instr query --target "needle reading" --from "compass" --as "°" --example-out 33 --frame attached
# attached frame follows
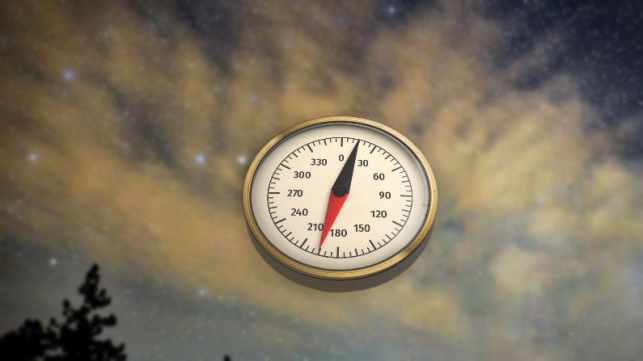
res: 195
